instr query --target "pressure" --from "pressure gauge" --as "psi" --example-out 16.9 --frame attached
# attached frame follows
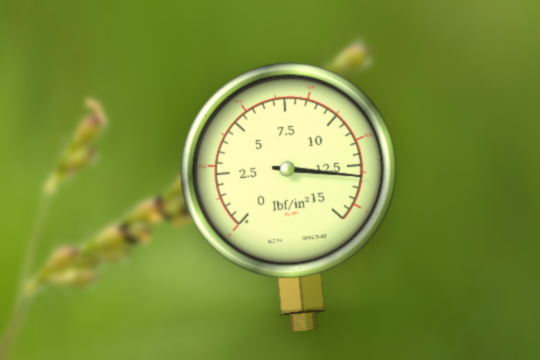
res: 13
